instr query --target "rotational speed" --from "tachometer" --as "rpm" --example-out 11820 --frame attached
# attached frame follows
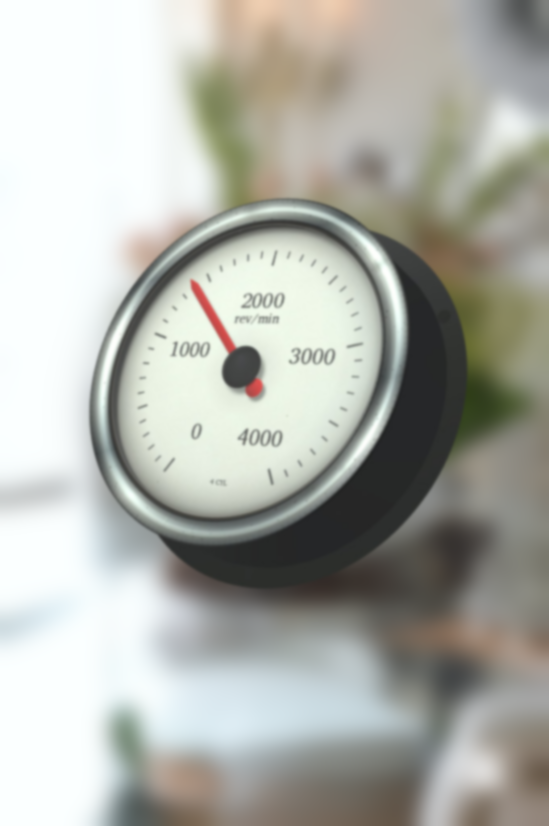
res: 1400
